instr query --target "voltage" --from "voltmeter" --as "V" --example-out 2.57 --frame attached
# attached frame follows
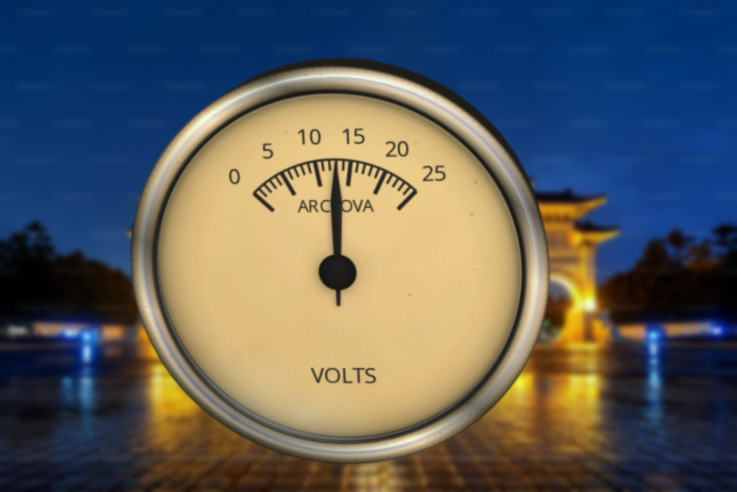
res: 13
